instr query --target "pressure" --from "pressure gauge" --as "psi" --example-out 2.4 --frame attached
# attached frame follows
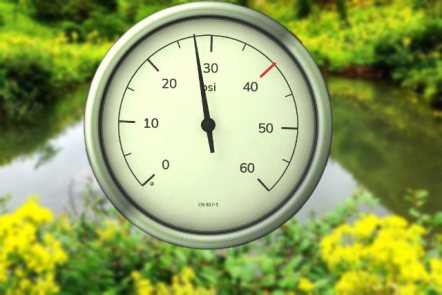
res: 27.5
